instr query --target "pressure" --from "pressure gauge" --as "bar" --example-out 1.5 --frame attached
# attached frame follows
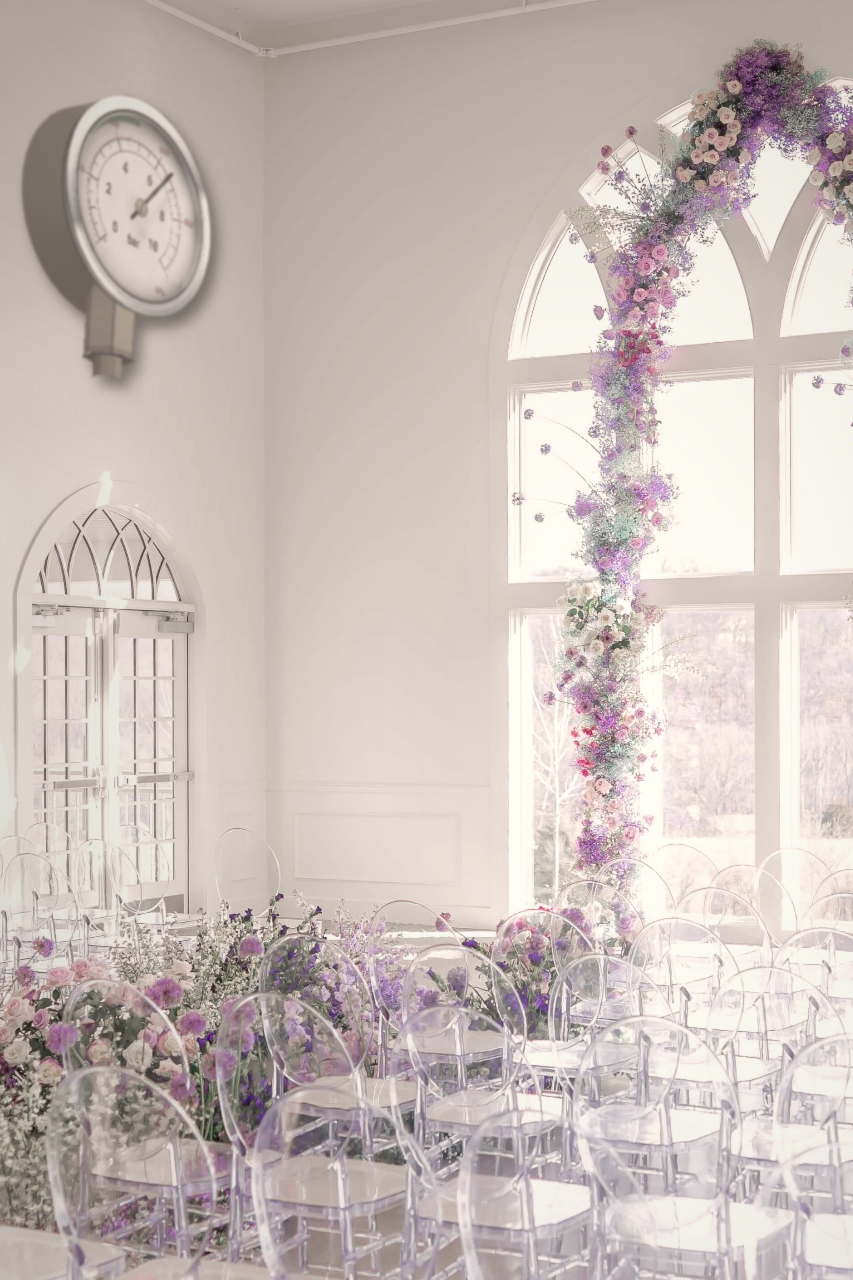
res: 6.5
